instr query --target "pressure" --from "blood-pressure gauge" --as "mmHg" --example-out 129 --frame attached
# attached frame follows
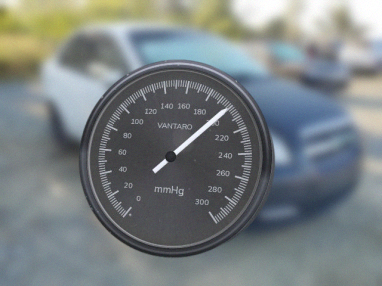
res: 200
